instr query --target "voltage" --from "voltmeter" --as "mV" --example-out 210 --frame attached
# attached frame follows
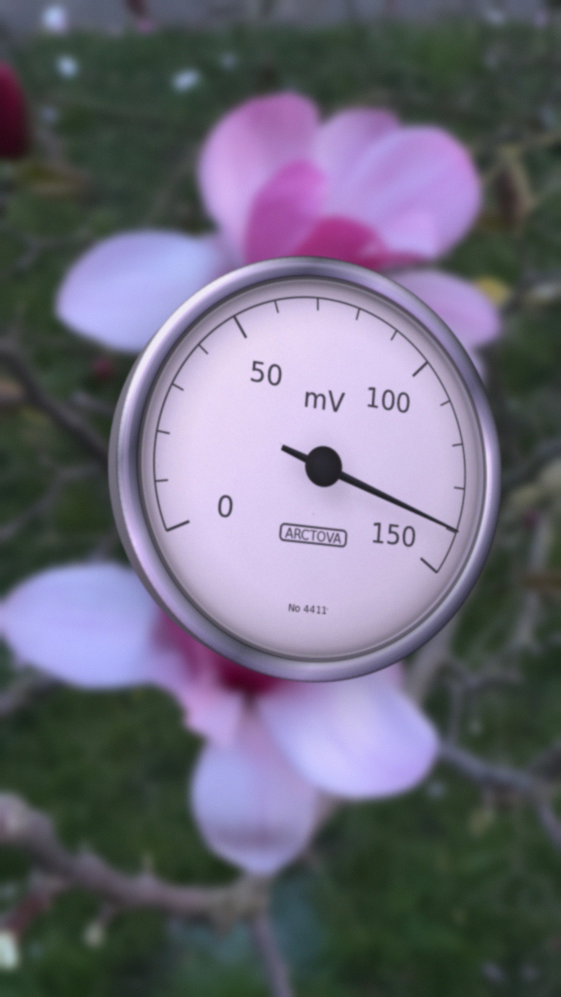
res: 140
